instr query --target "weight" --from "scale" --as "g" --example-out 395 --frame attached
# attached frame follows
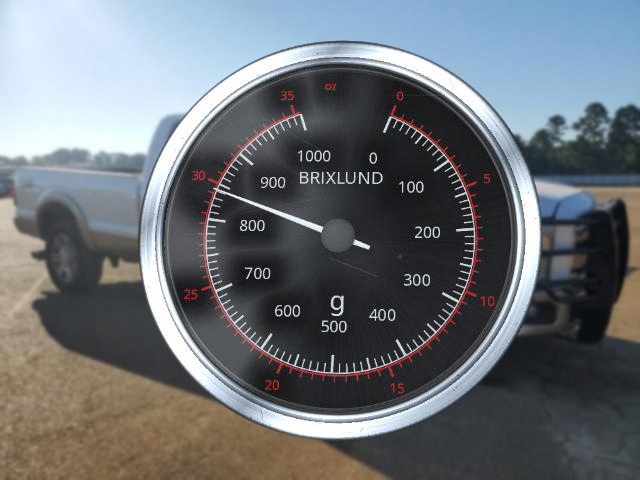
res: 840
